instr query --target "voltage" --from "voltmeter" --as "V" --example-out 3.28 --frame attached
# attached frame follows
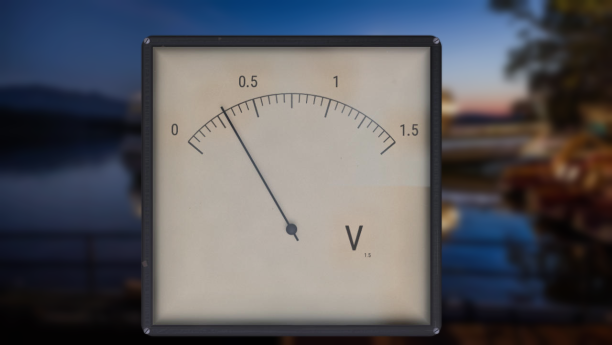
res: 0.3
